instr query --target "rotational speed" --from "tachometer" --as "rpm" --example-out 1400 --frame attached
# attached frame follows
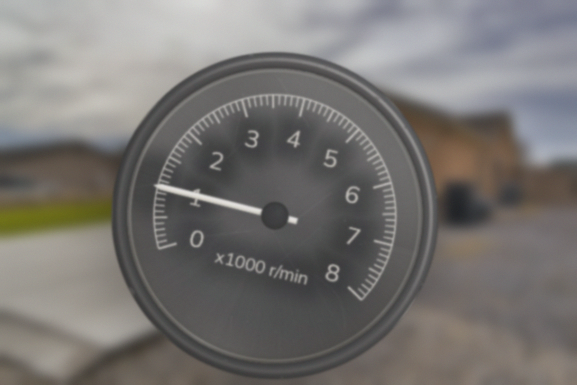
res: 1000
